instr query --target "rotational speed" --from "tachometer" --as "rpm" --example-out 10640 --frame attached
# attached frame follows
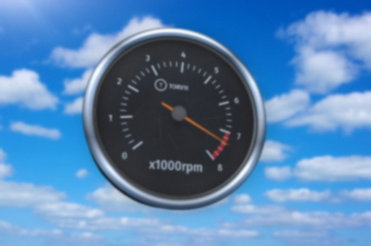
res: 7400
